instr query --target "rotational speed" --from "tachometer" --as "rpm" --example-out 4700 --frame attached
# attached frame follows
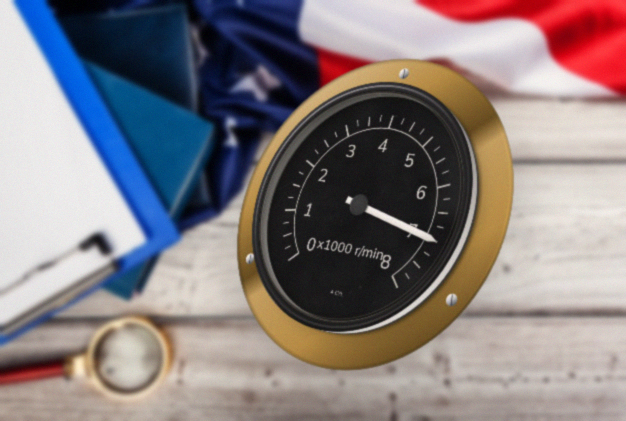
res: 7000
